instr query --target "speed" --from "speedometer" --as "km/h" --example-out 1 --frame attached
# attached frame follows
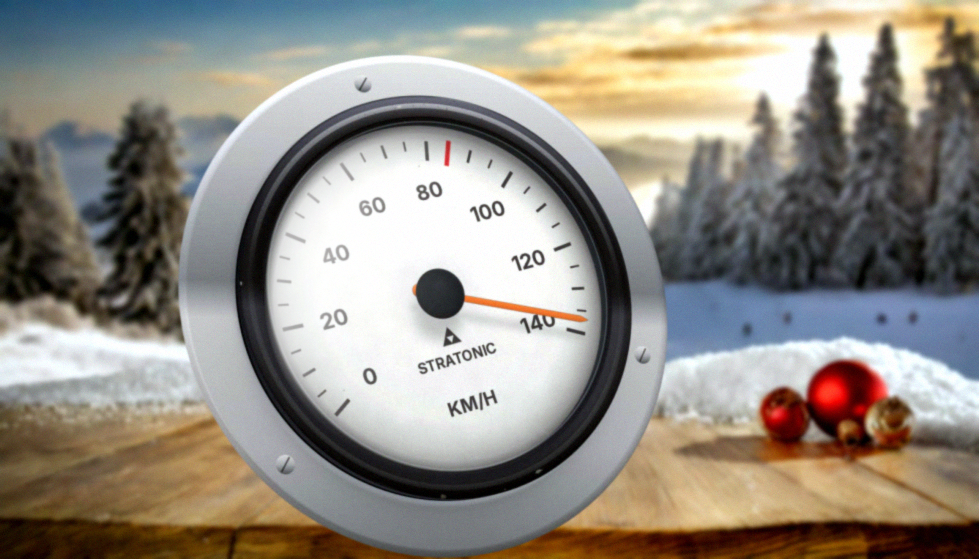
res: 137.5
